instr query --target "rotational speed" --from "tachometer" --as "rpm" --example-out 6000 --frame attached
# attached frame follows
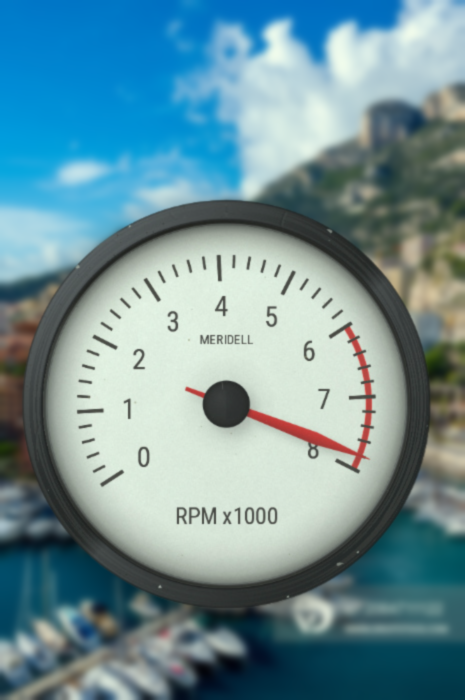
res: 7800
